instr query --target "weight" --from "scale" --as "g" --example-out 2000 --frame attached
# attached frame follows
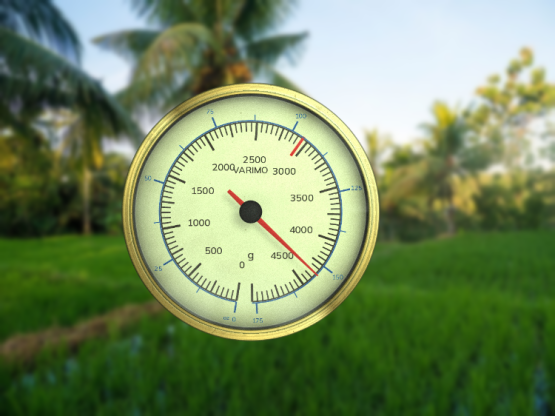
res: 4350
